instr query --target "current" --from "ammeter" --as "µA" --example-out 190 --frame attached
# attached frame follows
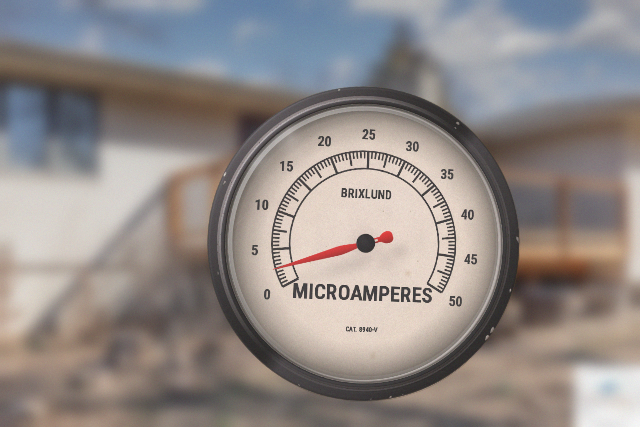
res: 2.5
